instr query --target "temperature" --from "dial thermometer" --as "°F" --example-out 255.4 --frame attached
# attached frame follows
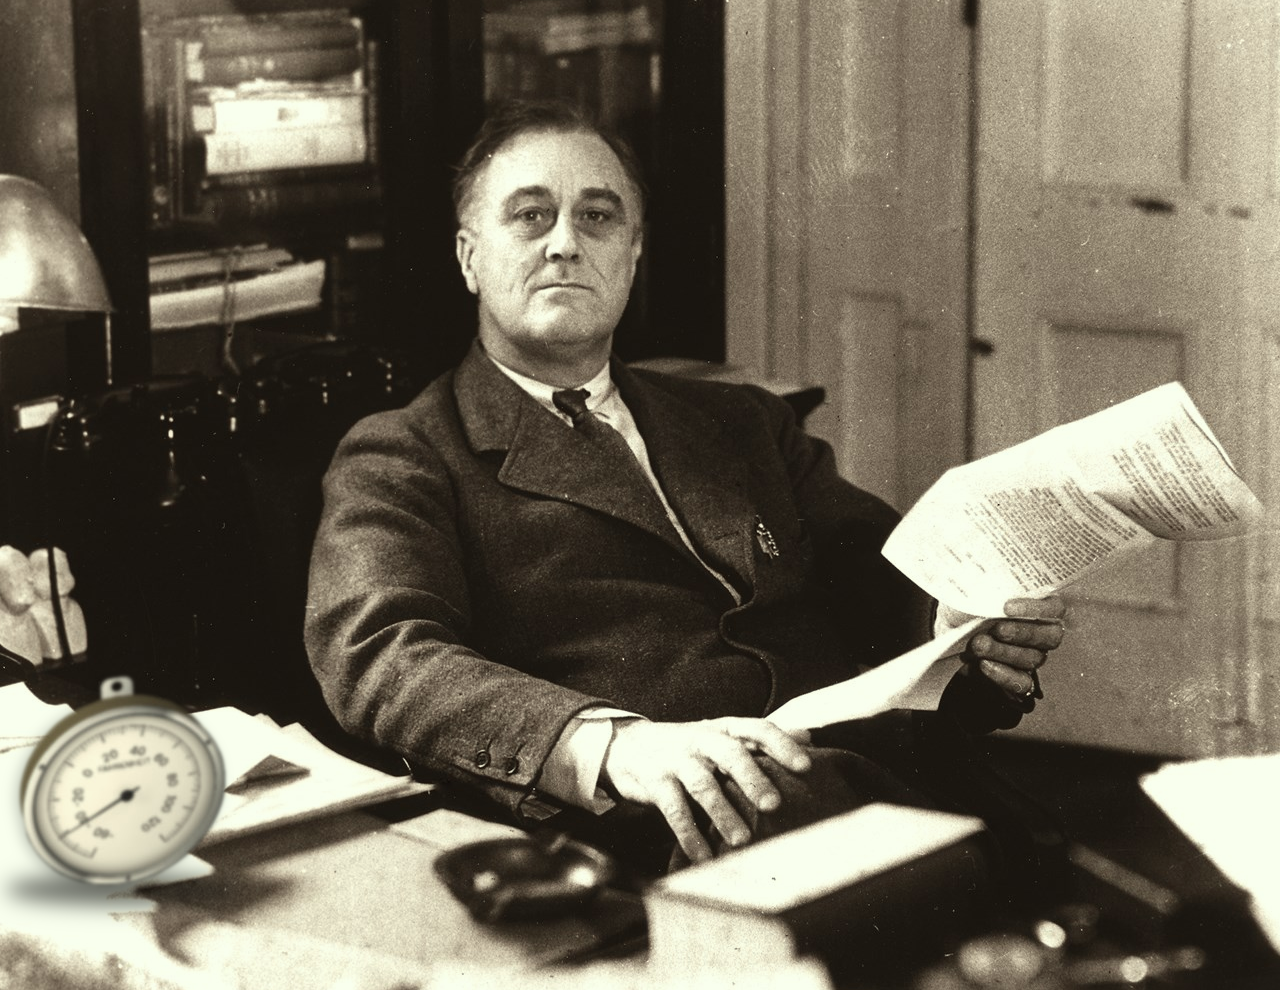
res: -40
